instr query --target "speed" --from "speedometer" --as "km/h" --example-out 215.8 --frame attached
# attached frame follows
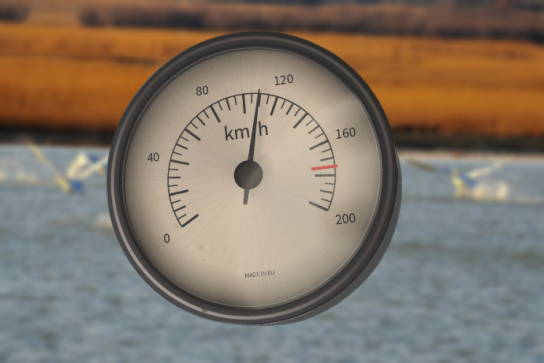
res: 110
